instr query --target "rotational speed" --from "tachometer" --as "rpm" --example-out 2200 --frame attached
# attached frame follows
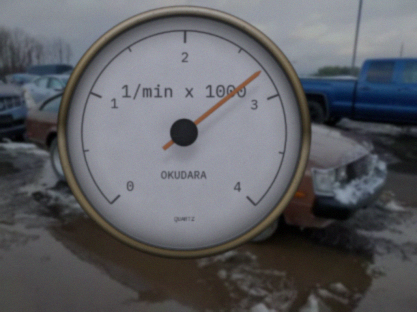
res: 2750
